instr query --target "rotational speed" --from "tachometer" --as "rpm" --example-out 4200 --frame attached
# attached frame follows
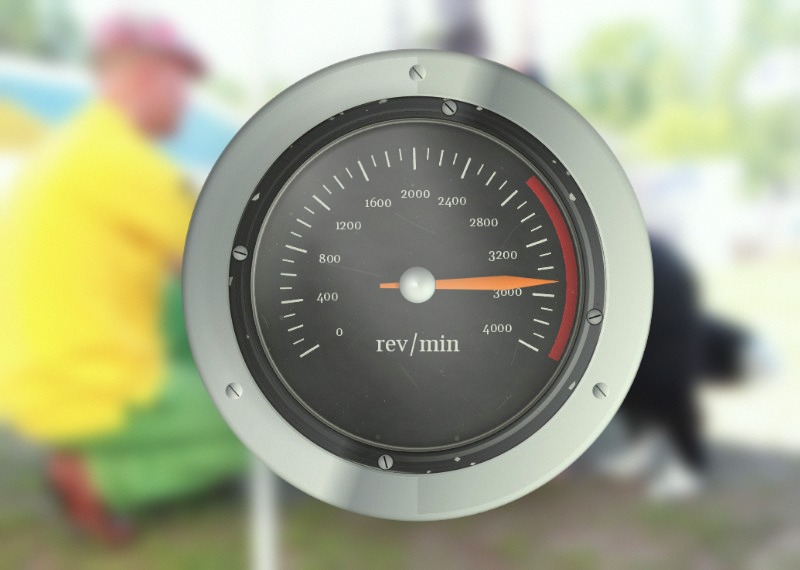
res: 3500
